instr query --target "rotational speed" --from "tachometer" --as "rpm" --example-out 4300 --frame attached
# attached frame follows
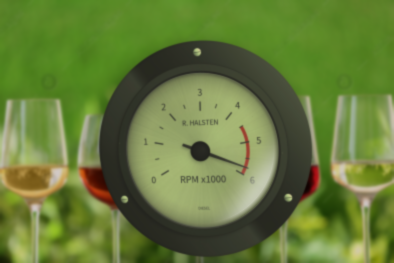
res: 5750
